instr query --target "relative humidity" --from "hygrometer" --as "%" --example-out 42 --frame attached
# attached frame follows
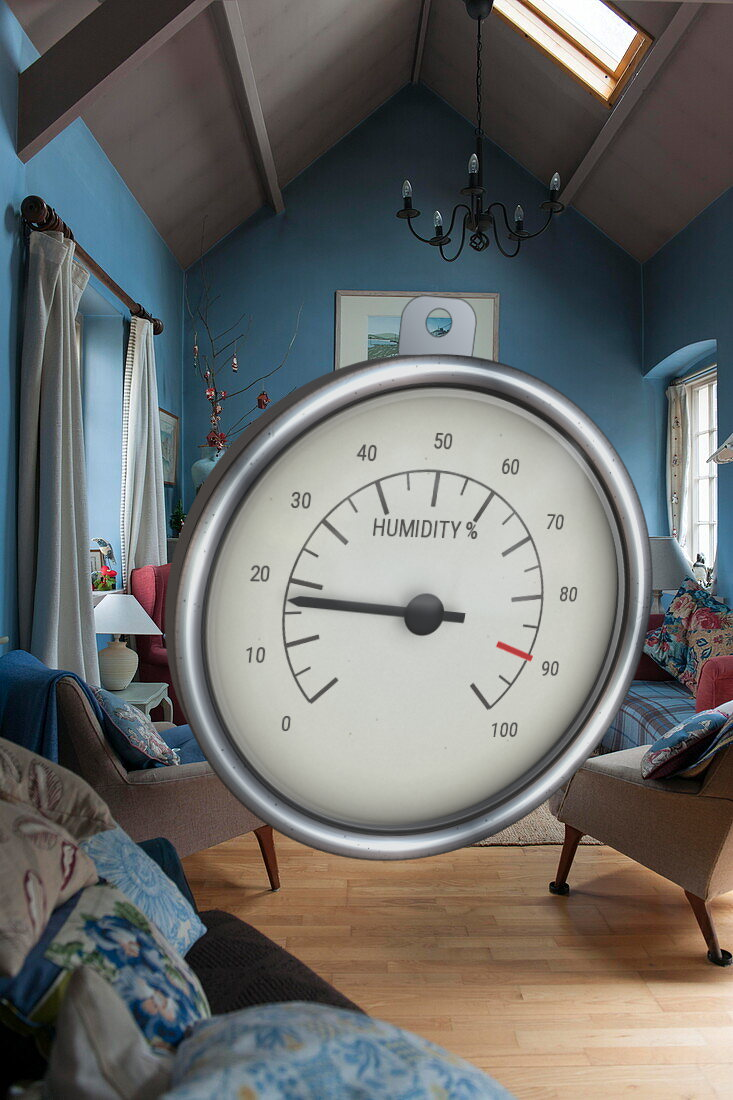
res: 17.5
